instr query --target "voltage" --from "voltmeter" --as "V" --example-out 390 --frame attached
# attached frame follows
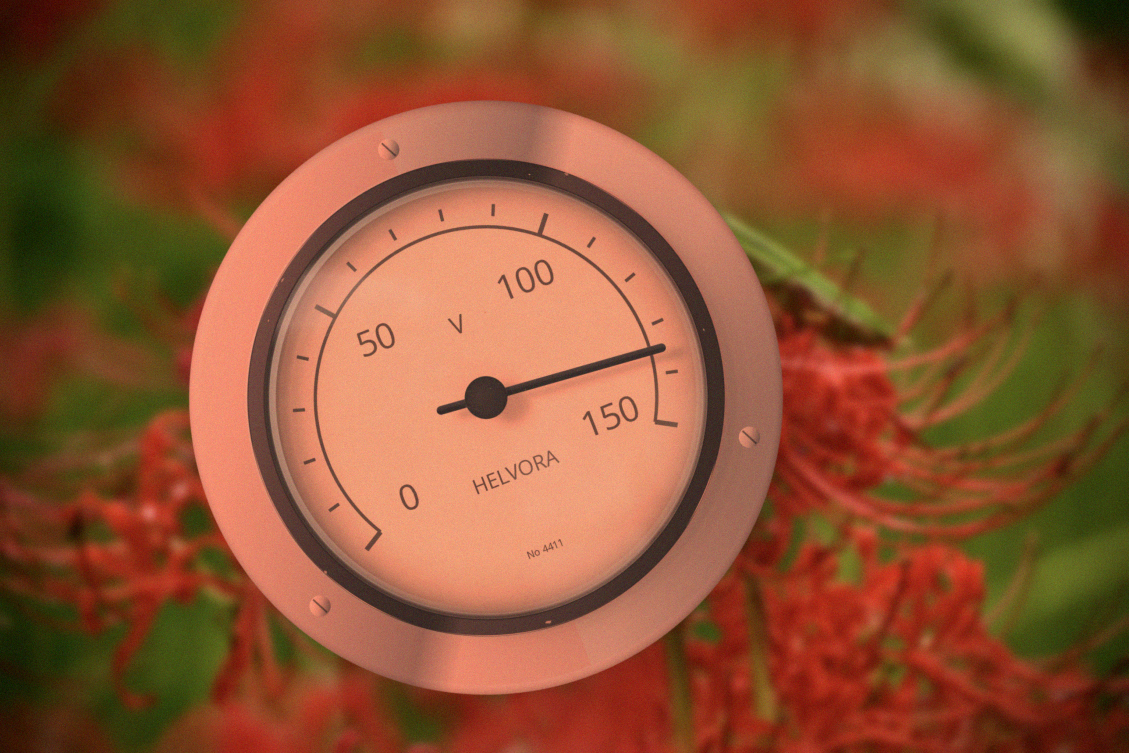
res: 135
